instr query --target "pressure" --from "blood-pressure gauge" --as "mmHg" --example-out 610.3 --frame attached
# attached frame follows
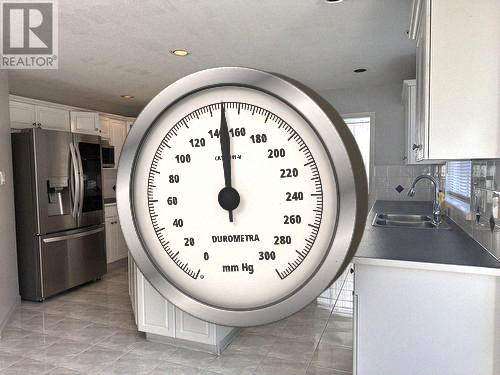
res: 150
